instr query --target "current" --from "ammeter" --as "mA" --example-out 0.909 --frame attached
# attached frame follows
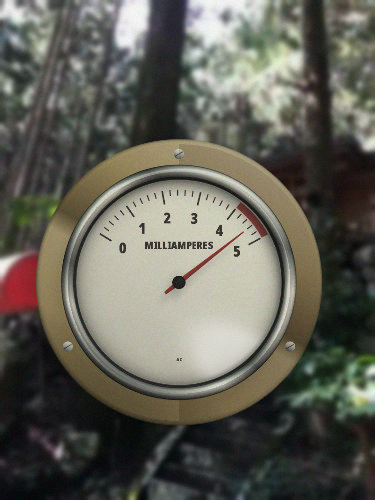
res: 4.6
